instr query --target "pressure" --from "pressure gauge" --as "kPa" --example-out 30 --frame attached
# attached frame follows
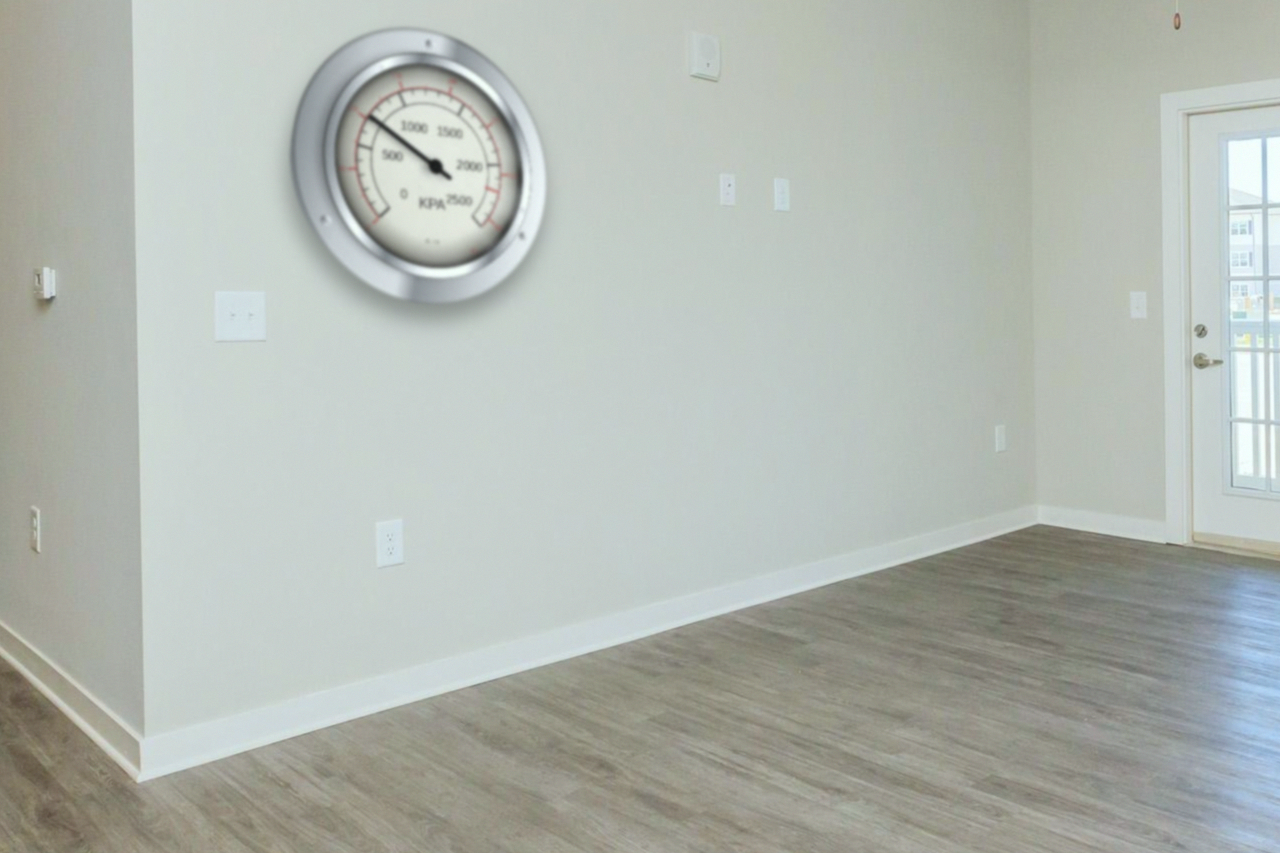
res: 700
